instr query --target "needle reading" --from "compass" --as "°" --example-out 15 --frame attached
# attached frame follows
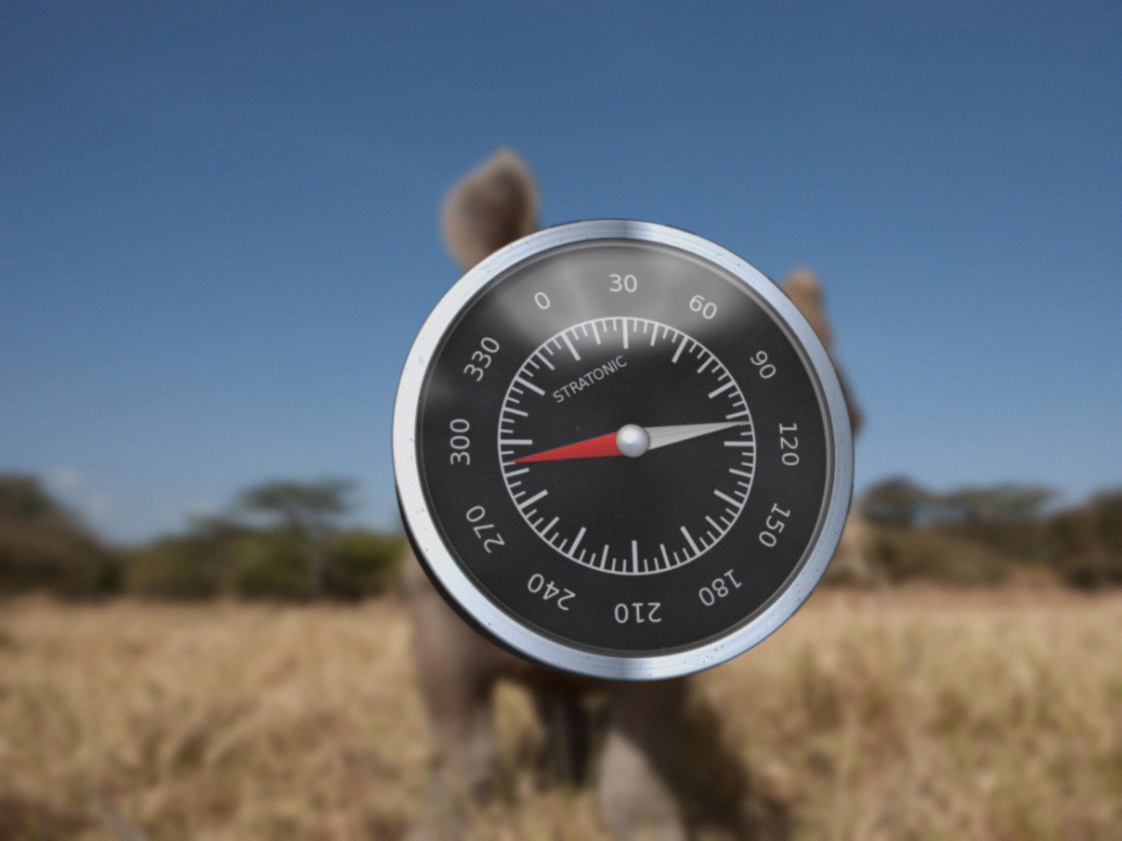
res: 290
